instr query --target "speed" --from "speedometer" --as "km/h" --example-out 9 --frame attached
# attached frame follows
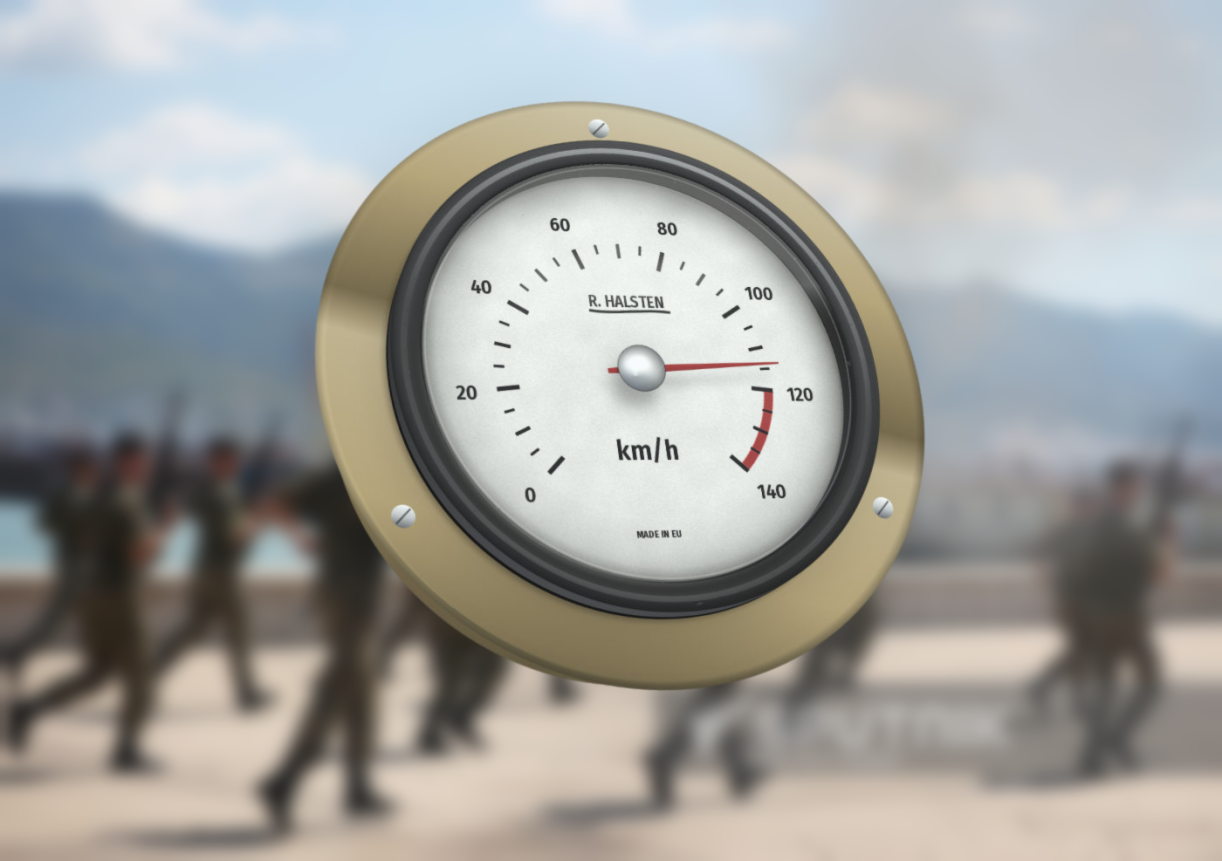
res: 115
